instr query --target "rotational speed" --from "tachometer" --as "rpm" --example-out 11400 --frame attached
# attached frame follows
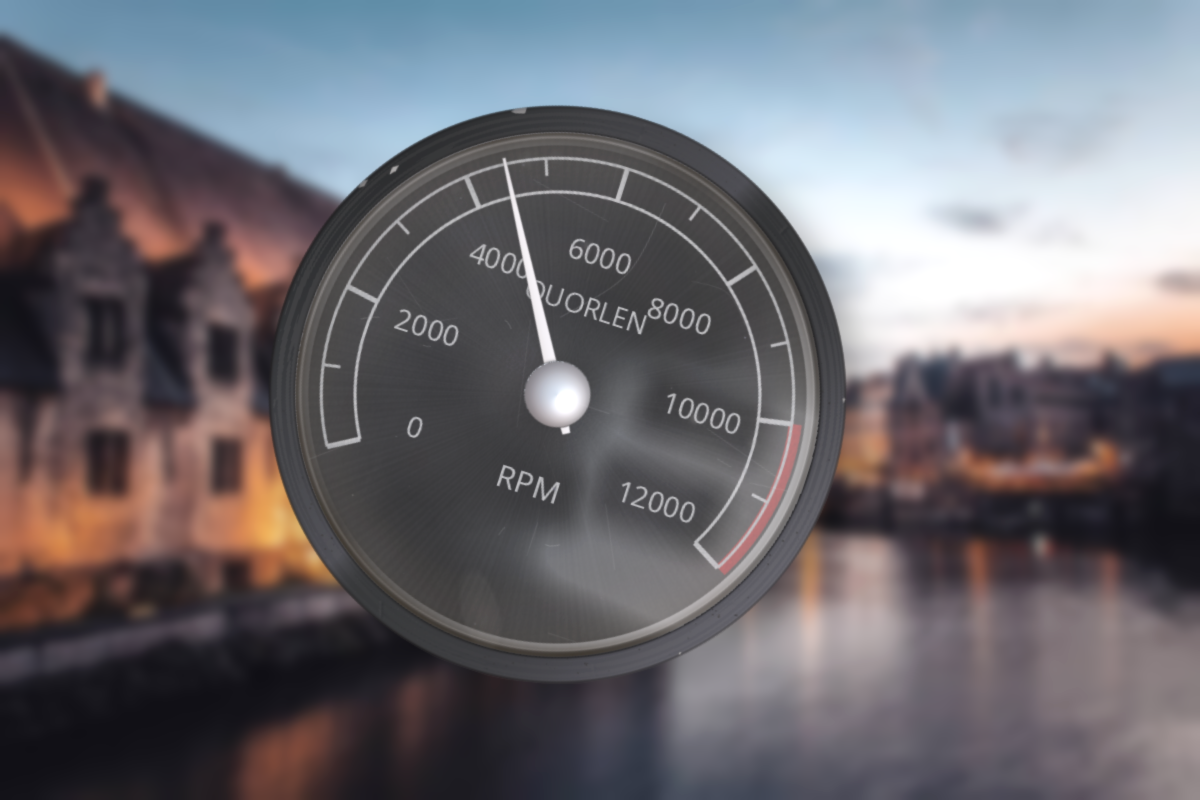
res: 4500
